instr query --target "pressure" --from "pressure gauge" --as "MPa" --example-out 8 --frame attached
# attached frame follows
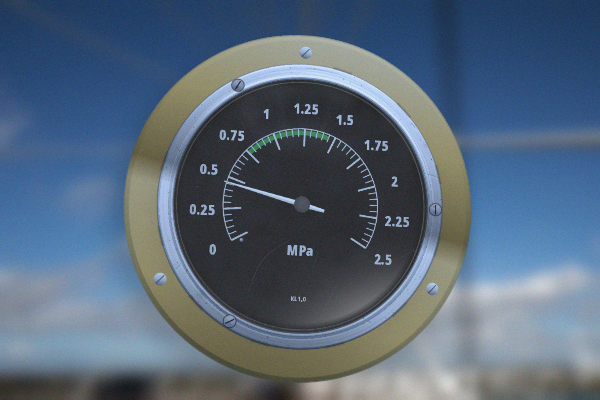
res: 0.45
